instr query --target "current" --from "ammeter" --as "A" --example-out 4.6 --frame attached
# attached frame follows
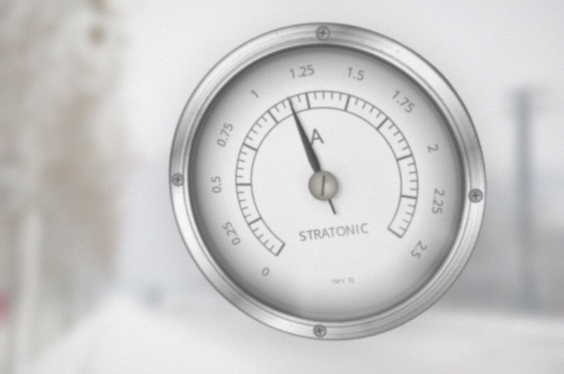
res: 1.15
